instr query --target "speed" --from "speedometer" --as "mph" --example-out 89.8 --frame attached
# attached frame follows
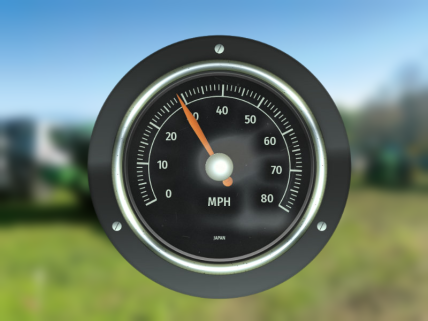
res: 29
